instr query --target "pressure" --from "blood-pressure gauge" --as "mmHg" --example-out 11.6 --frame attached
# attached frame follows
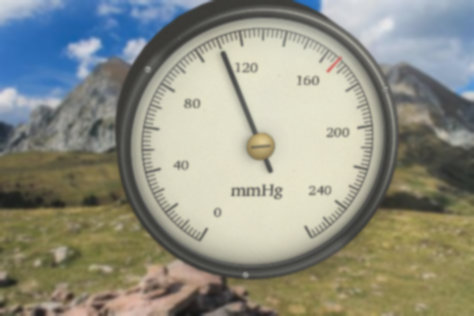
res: 110
